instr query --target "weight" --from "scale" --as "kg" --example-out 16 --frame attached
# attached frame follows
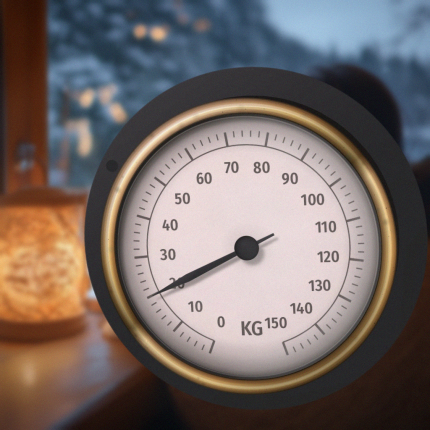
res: 20
